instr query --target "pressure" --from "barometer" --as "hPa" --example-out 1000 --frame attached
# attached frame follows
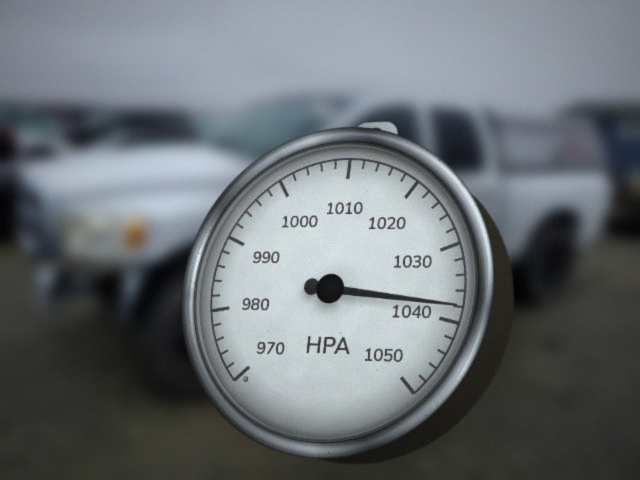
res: 1038
